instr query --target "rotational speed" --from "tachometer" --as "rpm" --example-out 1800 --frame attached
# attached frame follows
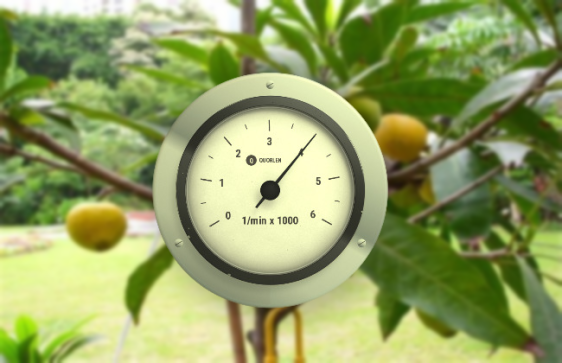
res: 4000
